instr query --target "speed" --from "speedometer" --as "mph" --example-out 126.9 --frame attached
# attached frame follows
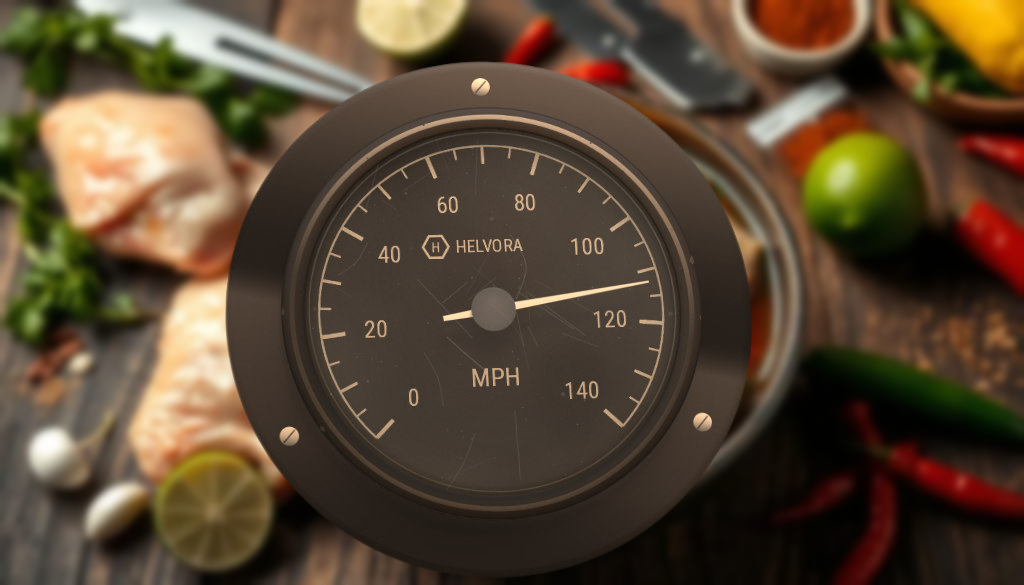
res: 112.5
